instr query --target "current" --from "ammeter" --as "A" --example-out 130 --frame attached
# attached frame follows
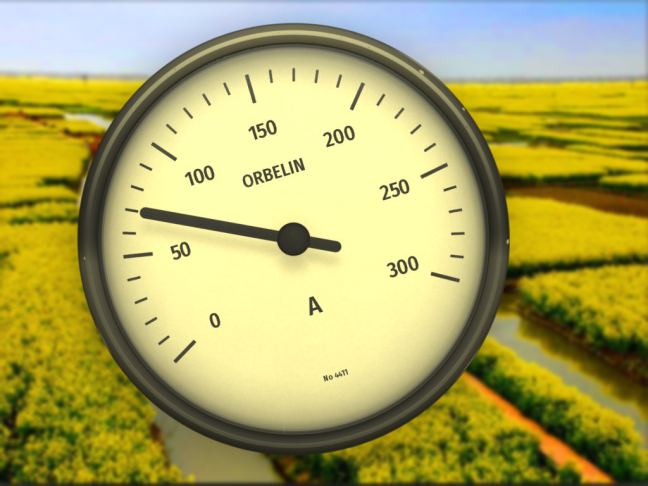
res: 70
